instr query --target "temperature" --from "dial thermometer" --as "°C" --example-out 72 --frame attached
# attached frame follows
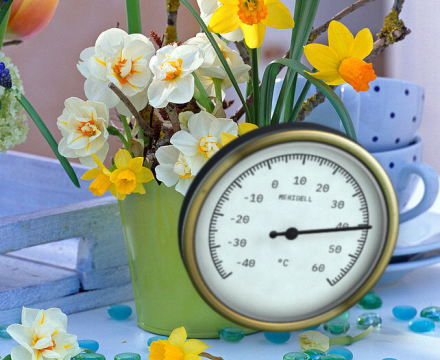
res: 40
